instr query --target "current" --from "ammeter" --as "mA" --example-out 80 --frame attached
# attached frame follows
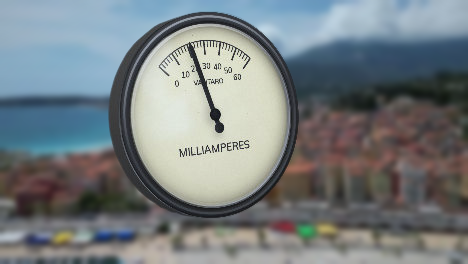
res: 20
